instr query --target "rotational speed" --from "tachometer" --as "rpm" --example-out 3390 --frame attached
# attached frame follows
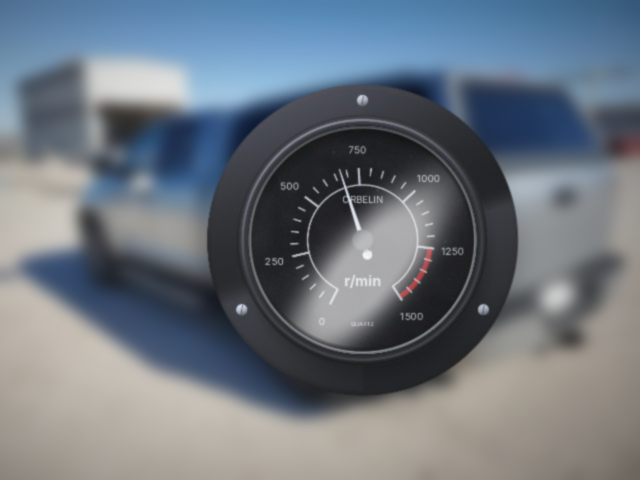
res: 675
